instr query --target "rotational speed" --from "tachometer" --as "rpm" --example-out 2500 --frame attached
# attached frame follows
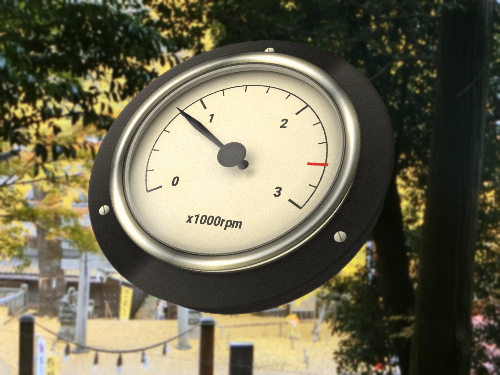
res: 800
